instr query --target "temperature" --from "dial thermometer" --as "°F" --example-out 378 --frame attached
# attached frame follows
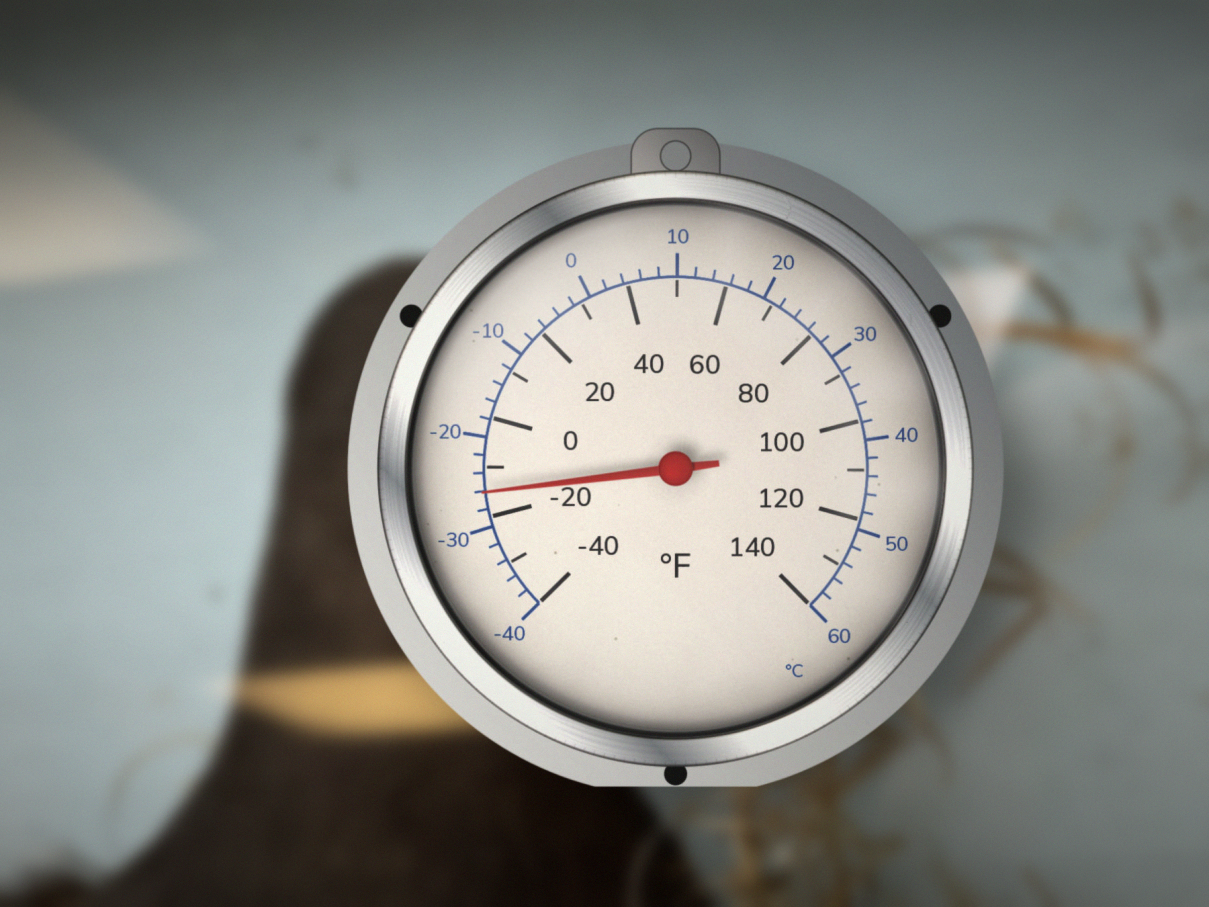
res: -15
